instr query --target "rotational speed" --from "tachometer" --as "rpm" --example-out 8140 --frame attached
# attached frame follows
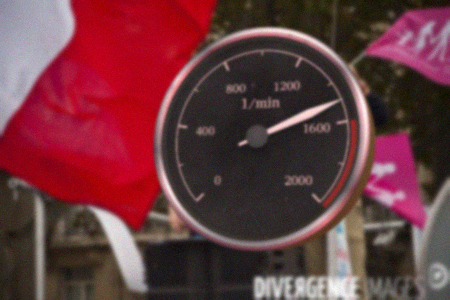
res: 1500
